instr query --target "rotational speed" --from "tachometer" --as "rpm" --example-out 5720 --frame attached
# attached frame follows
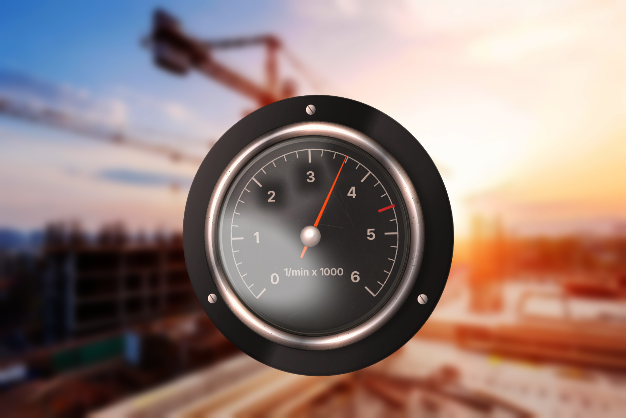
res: 3600
